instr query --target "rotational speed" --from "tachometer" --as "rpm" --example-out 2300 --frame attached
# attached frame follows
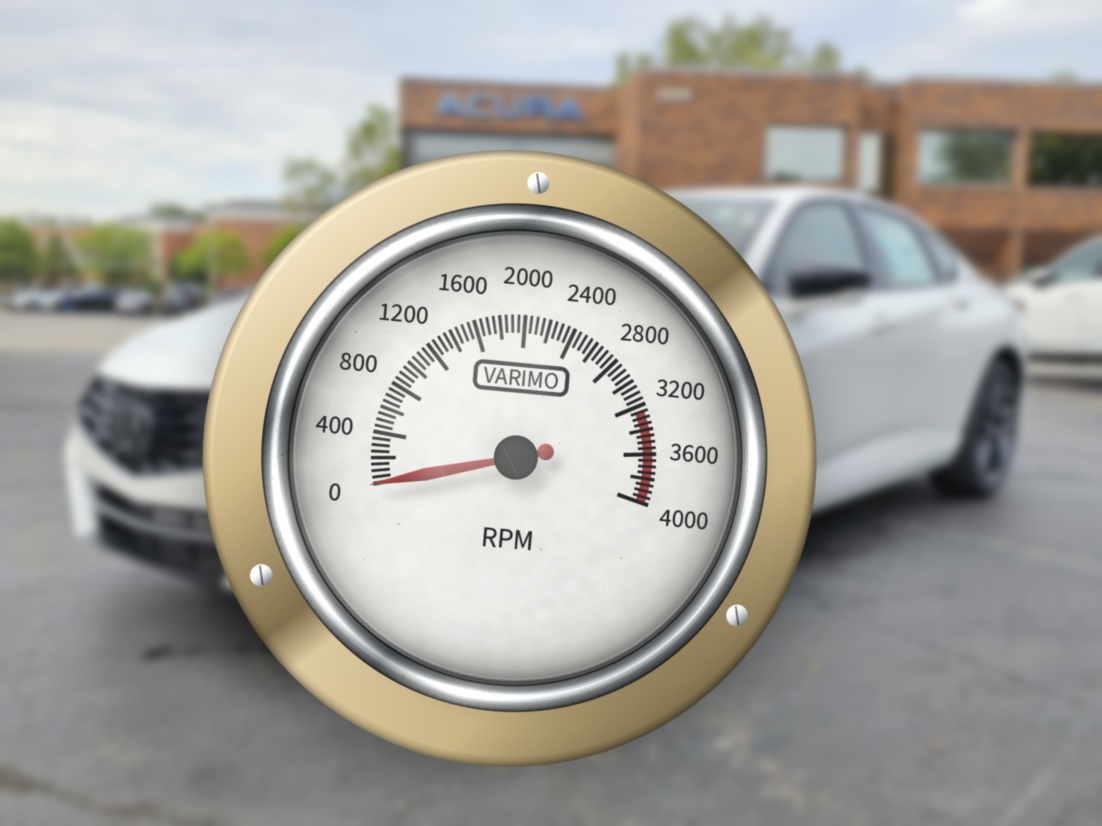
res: 0
